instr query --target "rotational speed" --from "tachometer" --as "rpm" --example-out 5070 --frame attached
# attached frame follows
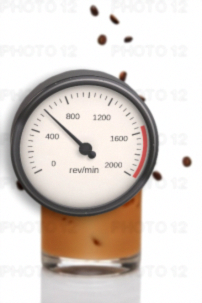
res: 600
